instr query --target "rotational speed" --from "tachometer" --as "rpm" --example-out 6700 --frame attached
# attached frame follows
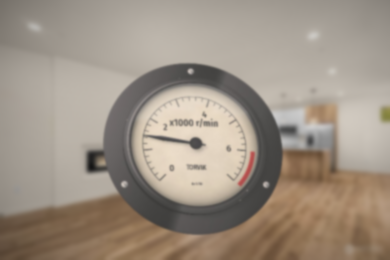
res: 1400
